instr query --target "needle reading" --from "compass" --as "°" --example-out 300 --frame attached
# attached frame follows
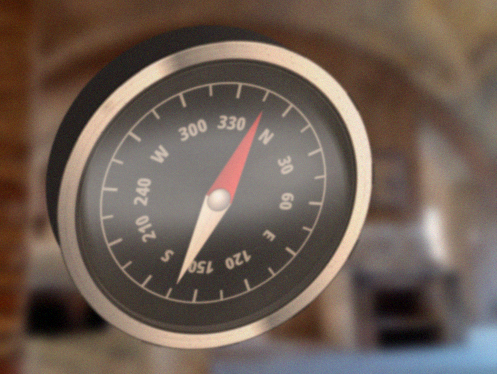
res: 345
